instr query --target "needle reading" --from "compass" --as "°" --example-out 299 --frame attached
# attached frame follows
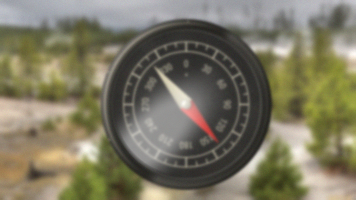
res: 140
